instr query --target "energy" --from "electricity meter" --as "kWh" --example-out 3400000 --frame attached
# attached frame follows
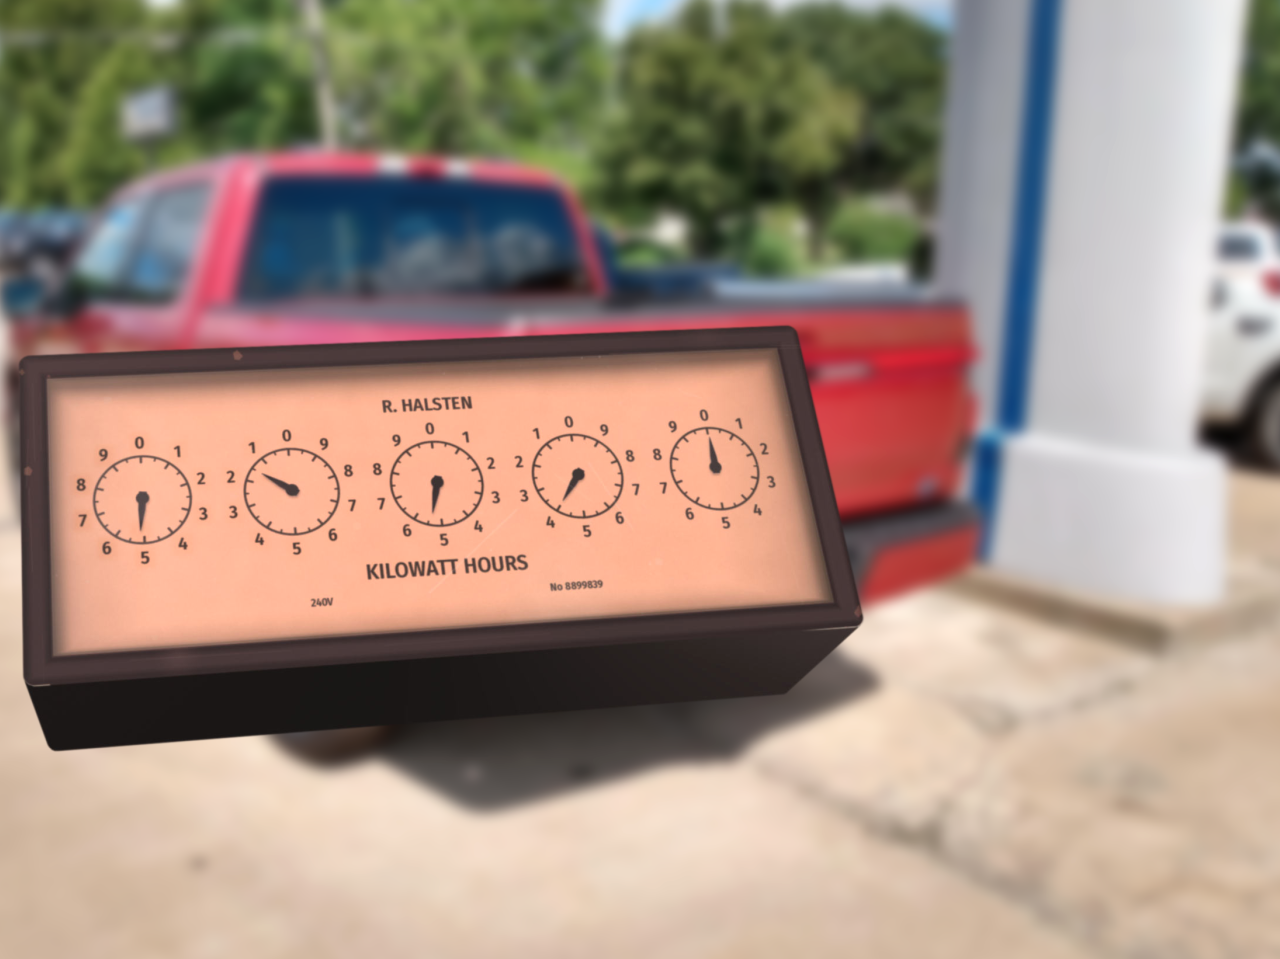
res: 51540
